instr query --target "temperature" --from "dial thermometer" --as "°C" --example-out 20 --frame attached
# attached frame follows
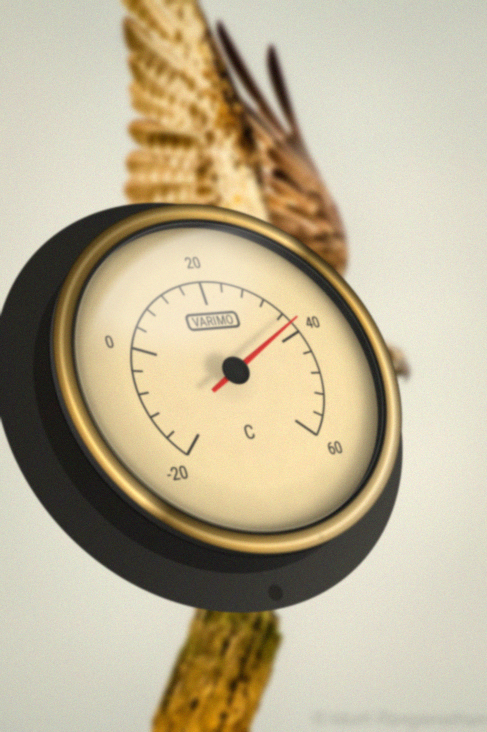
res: 38
